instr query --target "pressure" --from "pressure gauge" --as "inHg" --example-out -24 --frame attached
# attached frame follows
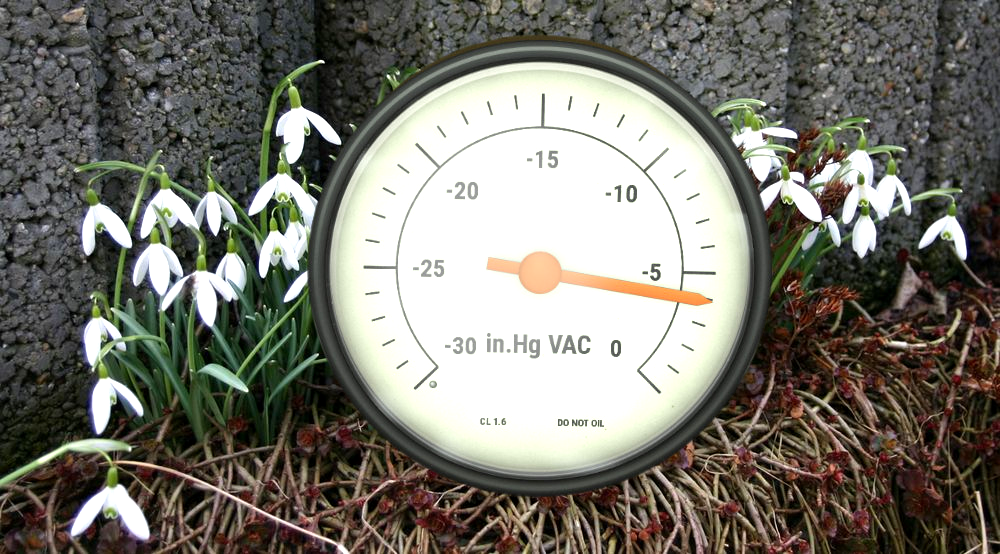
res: -4
